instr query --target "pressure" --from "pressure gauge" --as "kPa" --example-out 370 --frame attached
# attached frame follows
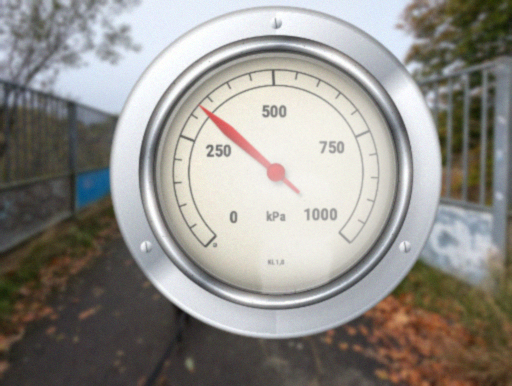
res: 325
